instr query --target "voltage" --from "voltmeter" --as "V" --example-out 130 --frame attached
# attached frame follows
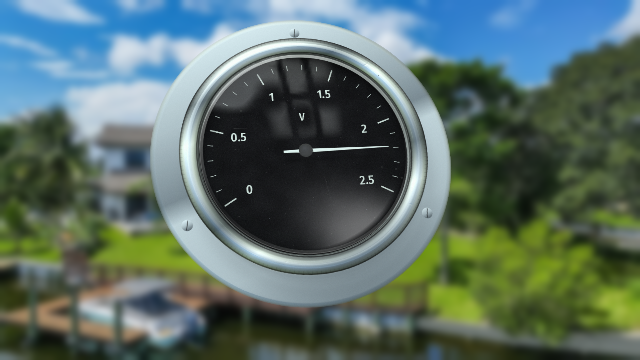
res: 2.2
